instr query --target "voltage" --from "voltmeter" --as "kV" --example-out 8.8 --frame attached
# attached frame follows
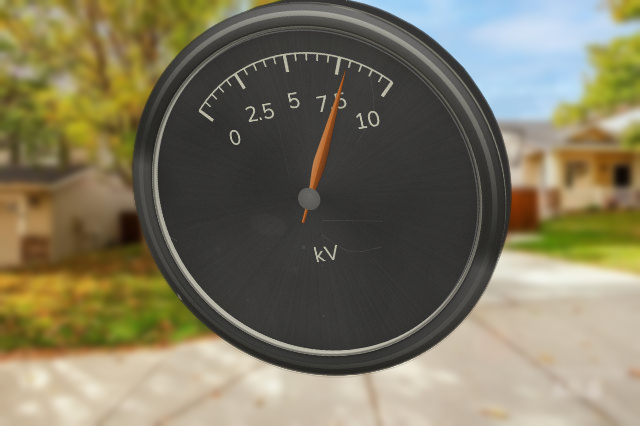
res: 8
